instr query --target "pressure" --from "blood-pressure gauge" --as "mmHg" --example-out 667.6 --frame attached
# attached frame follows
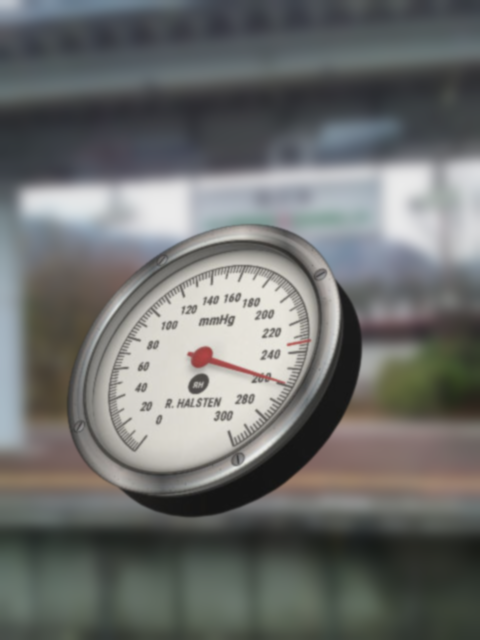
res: 260
